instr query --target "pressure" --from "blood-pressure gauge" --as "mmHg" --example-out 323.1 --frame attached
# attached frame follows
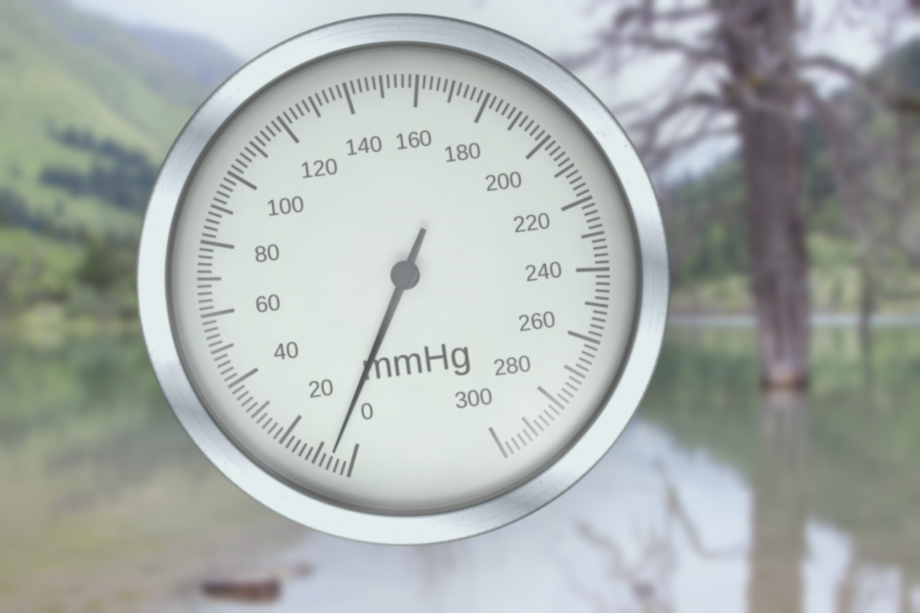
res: 6
